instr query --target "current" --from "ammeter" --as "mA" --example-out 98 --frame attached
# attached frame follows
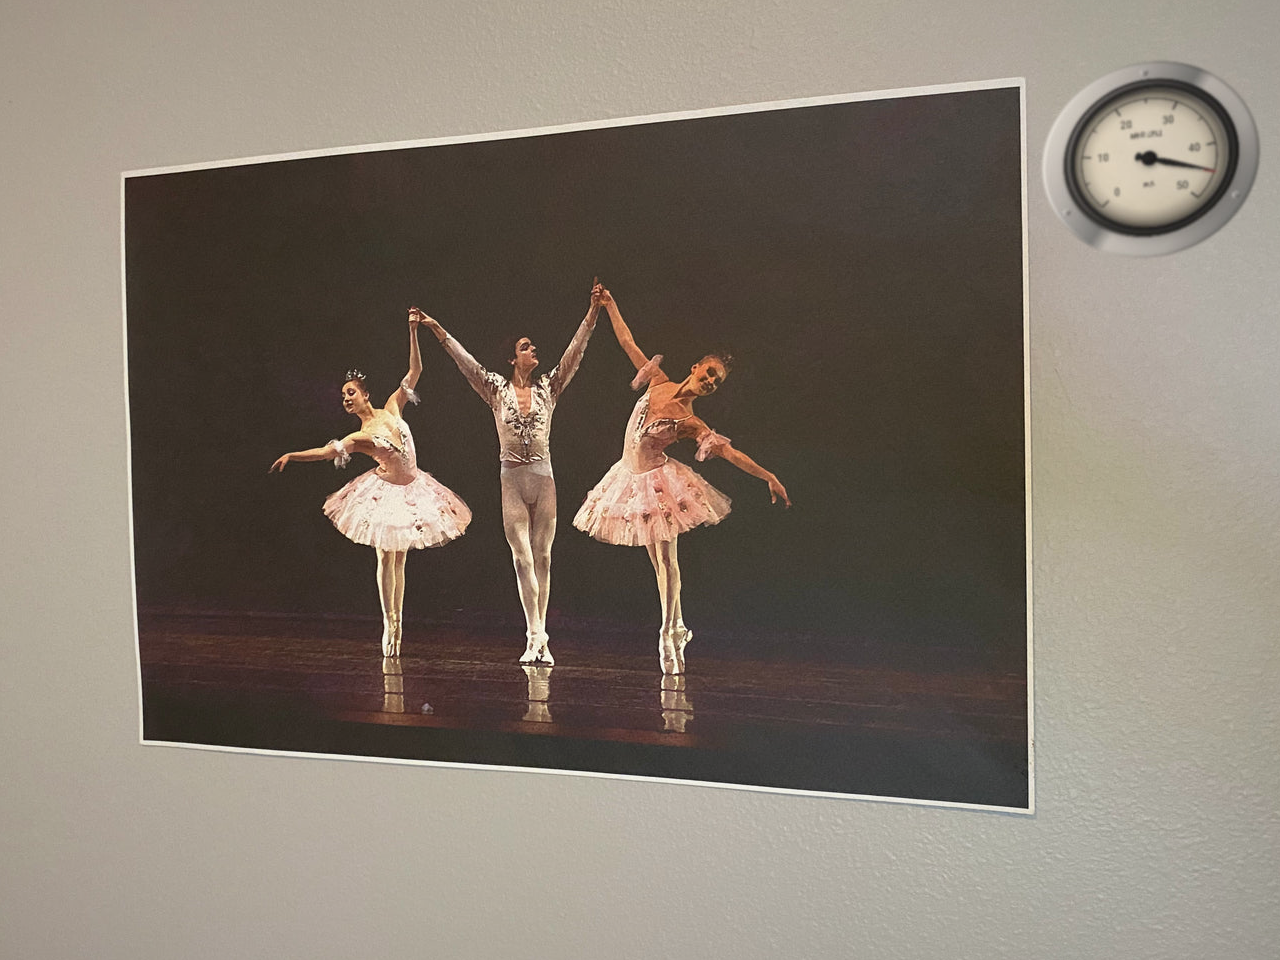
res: 45
